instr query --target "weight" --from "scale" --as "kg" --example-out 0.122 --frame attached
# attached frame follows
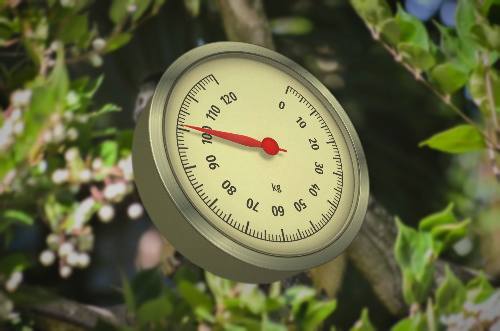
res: 100
